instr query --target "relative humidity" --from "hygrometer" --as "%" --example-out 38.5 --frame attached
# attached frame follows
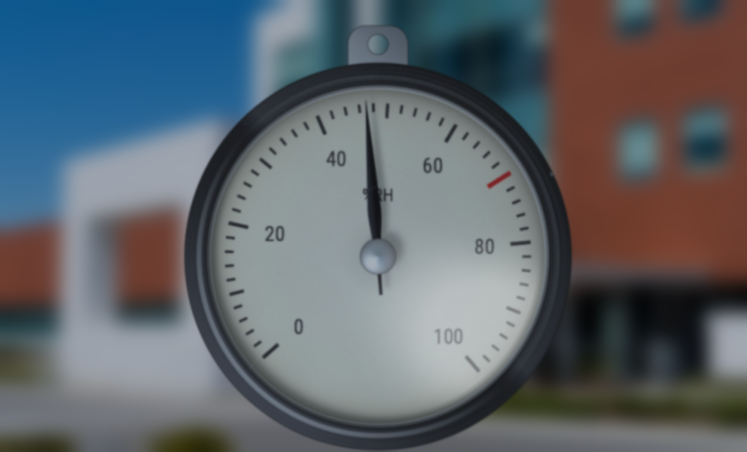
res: 47
